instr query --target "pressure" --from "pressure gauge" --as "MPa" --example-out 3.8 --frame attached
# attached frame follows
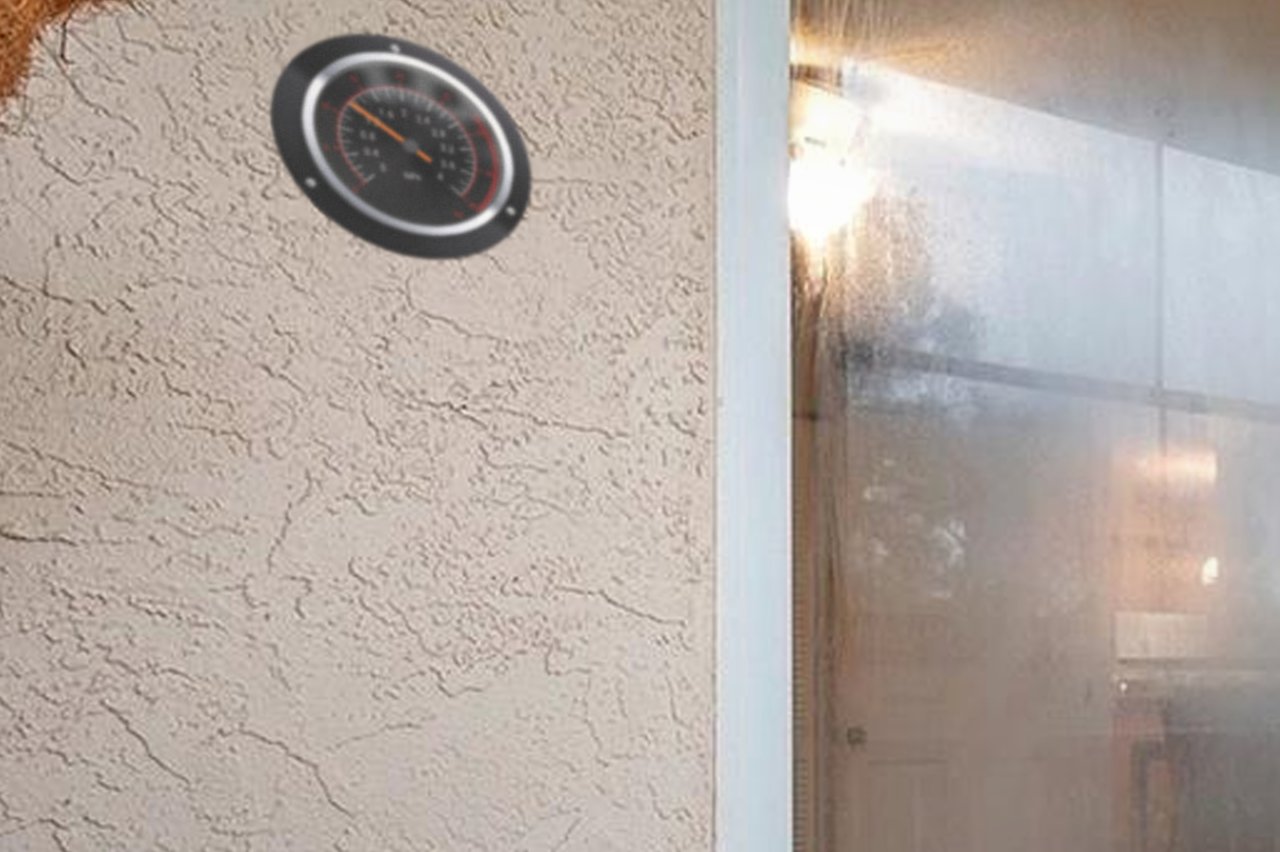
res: 1.2
